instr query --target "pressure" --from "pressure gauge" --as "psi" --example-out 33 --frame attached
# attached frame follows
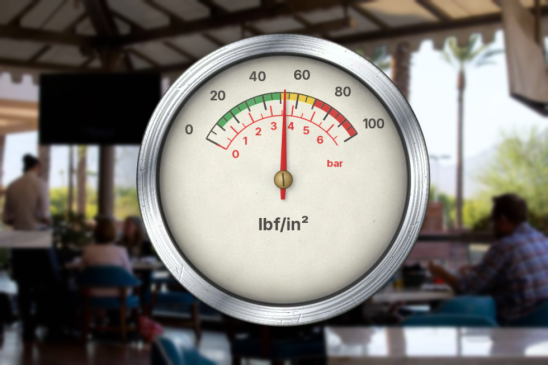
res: 52.5
